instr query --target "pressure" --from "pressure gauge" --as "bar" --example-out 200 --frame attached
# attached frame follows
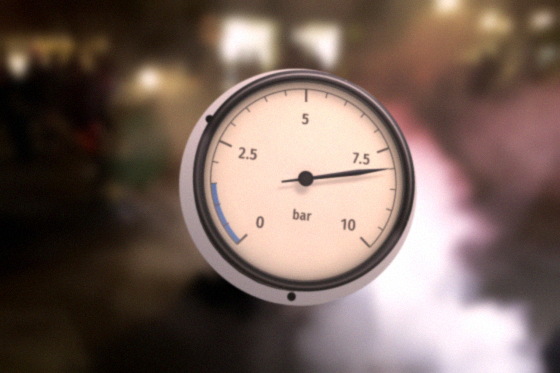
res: 8
